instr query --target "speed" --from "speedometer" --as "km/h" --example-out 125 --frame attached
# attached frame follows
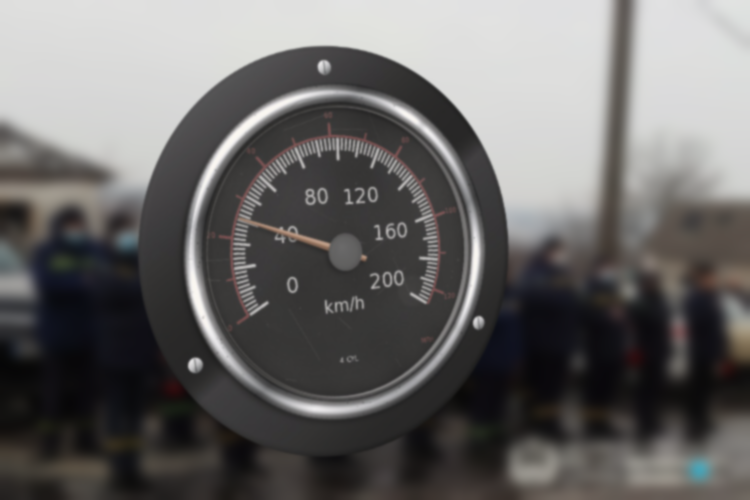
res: 40
